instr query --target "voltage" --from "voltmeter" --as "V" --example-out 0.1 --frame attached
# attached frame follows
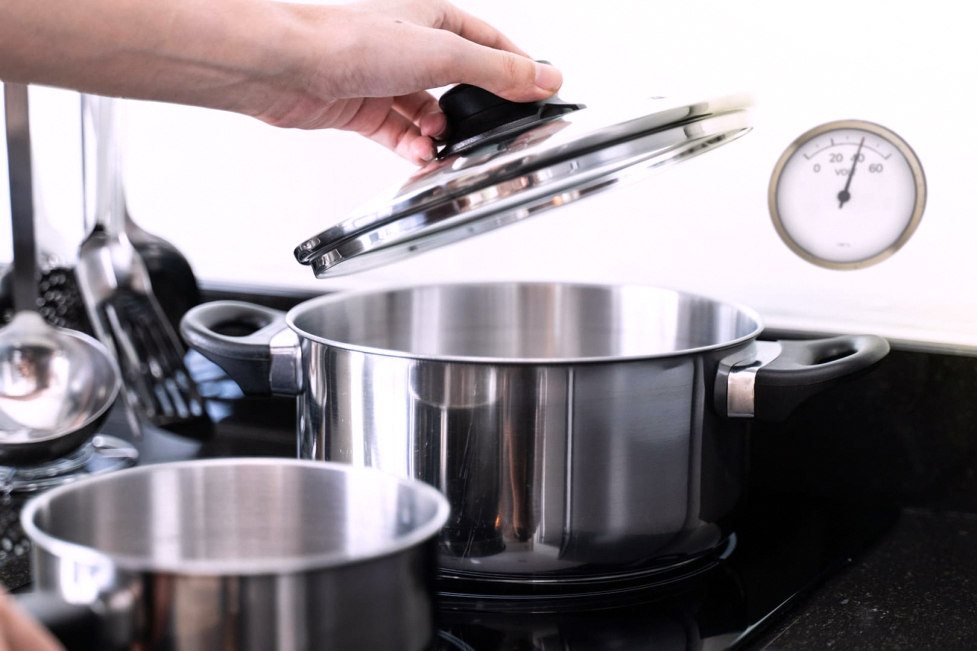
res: 40
